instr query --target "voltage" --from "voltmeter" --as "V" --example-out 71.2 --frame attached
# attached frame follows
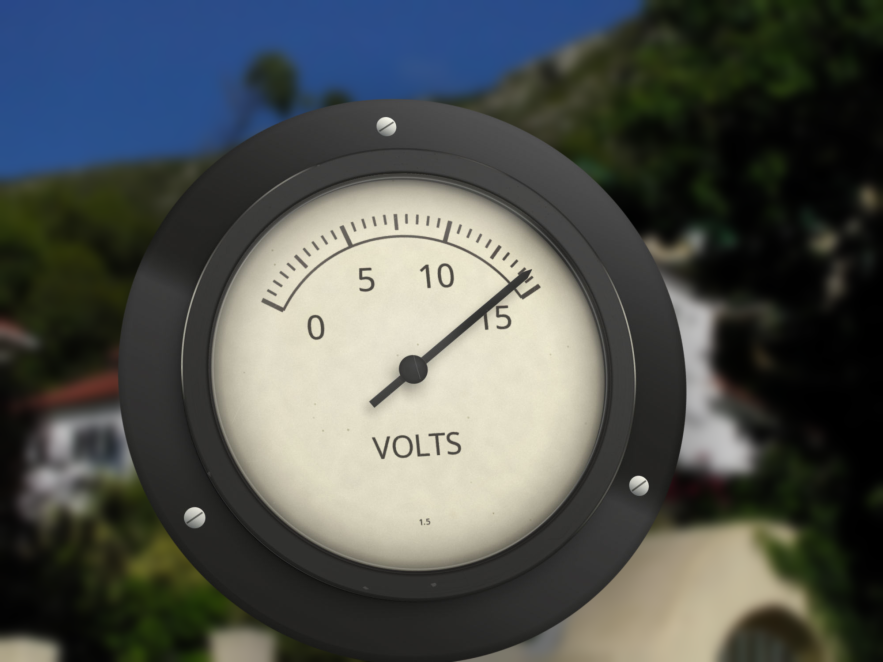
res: 14.25
